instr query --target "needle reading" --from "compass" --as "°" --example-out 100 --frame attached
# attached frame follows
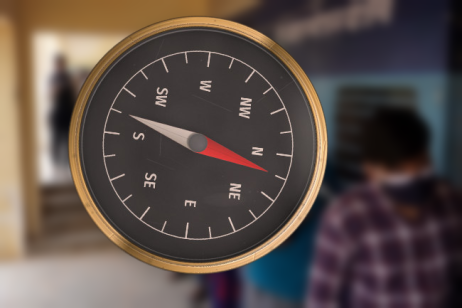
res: 15
